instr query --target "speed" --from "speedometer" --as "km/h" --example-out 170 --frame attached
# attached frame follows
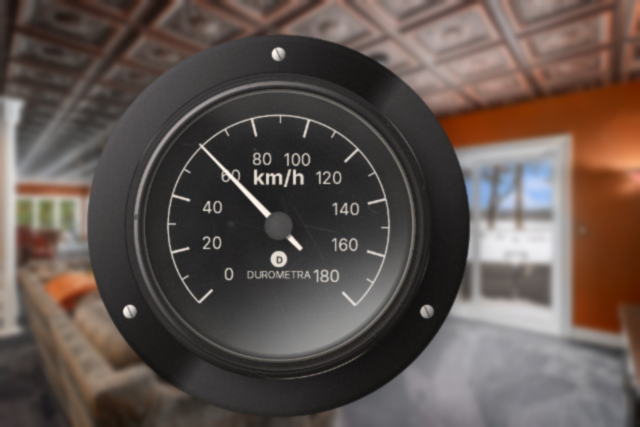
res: 60
